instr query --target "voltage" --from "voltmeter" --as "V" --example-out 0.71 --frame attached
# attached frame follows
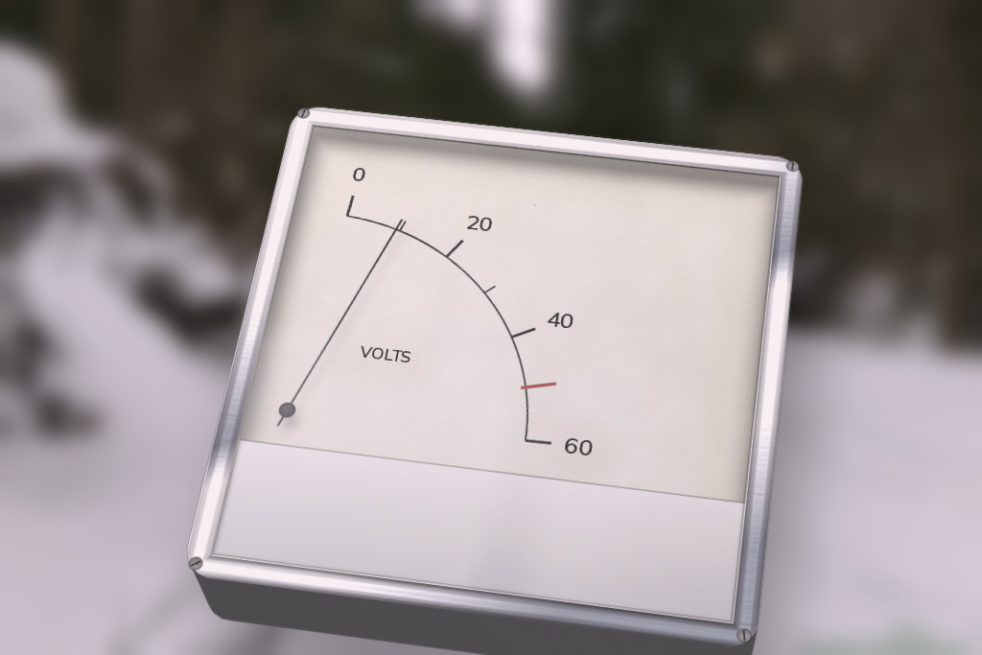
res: 10
